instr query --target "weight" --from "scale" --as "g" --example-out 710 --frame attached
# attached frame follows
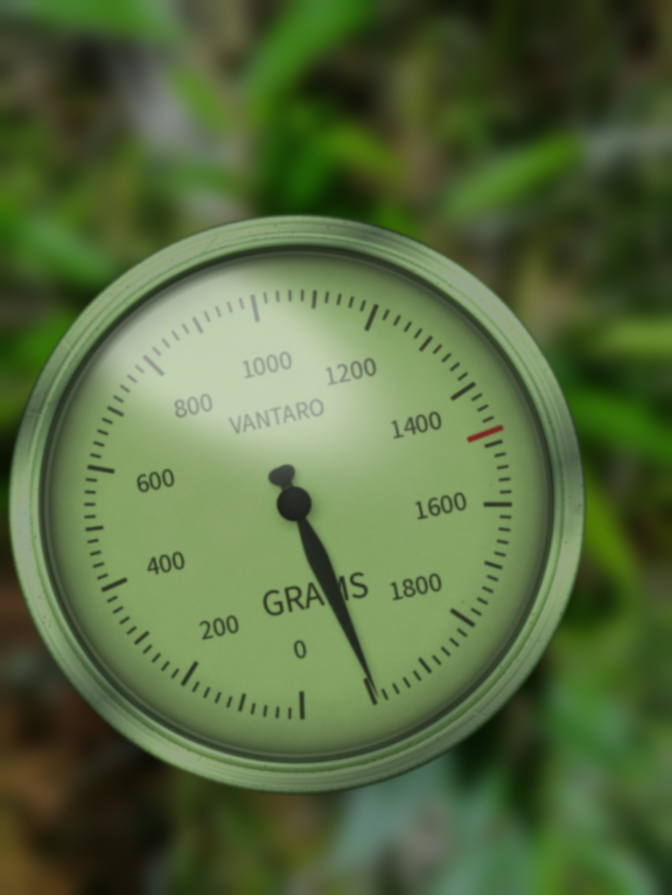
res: 1990
